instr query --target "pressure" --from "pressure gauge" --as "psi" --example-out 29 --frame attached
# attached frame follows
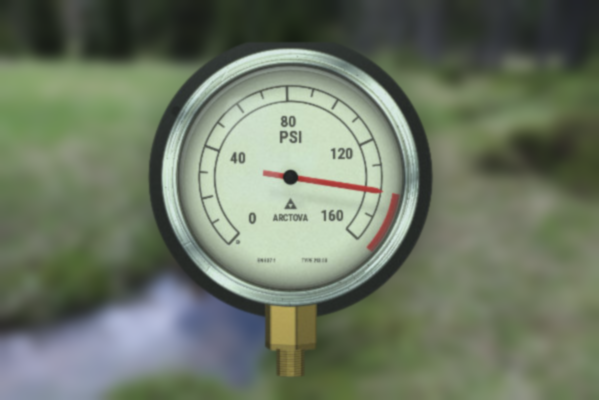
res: 140
